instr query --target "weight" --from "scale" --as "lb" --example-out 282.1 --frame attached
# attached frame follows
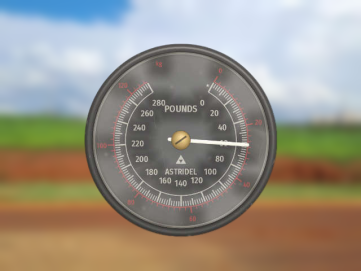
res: 60
